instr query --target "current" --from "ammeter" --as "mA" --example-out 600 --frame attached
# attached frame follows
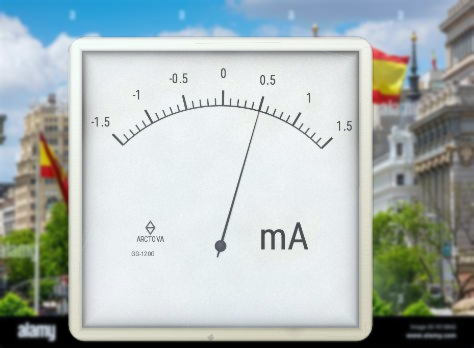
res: 0.5
